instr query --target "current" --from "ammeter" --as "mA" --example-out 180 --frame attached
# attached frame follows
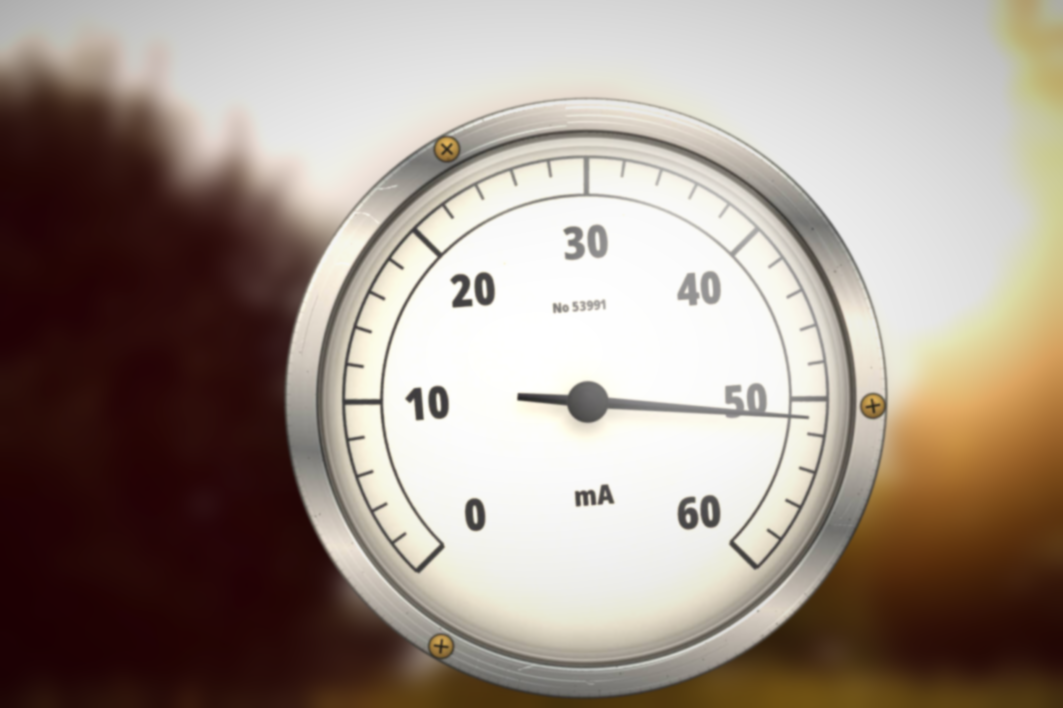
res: 51
